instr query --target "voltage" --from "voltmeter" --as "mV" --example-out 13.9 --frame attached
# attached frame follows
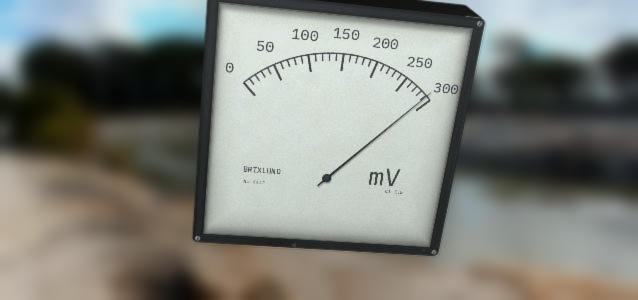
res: 290
